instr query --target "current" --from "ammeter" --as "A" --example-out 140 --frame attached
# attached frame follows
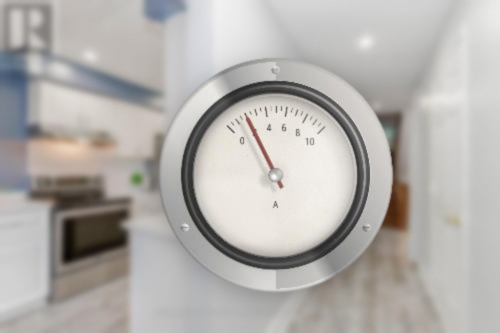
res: 2
